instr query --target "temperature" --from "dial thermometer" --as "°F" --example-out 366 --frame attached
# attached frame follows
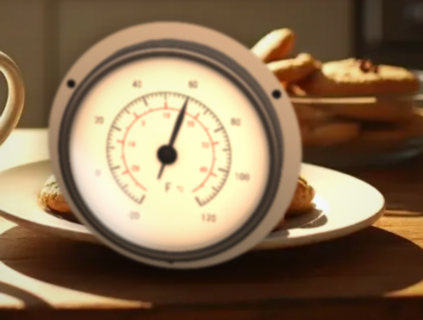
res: 60
